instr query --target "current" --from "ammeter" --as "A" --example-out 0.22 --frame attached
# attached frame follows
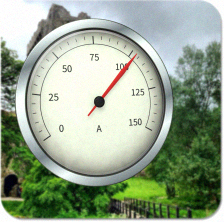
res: 102.5
